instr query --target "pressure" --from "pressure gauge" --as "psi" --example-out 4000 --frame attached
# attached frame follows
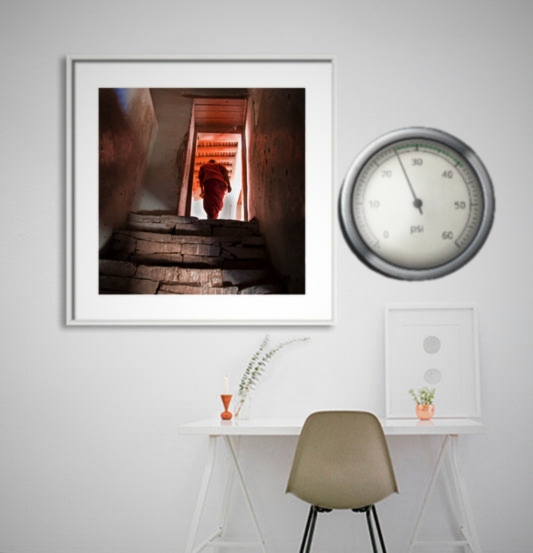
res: 25
